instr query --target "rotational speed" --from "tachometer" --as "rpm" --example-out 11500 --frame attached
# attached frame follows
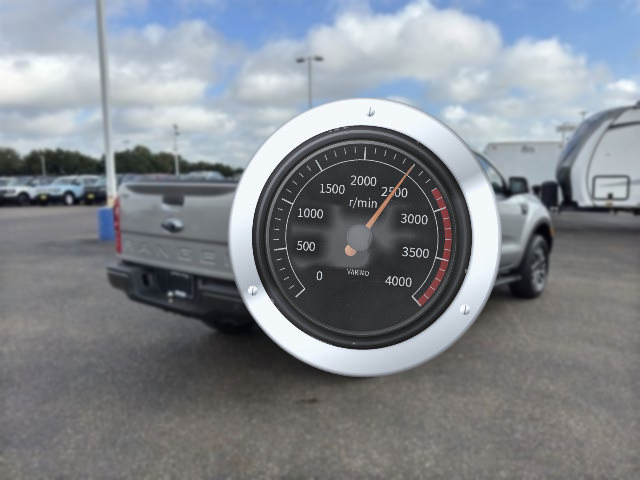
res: 2500
